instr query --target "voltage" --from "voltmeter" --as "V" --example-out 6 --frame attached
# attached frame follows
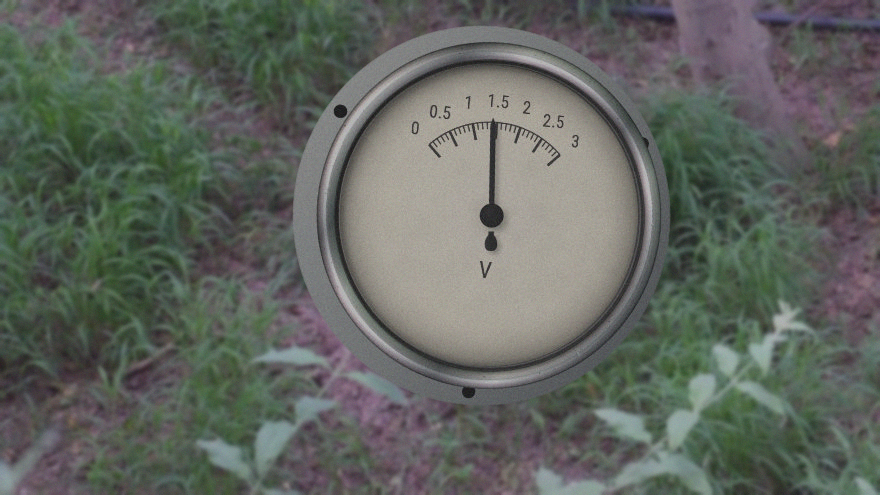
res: 1.4
